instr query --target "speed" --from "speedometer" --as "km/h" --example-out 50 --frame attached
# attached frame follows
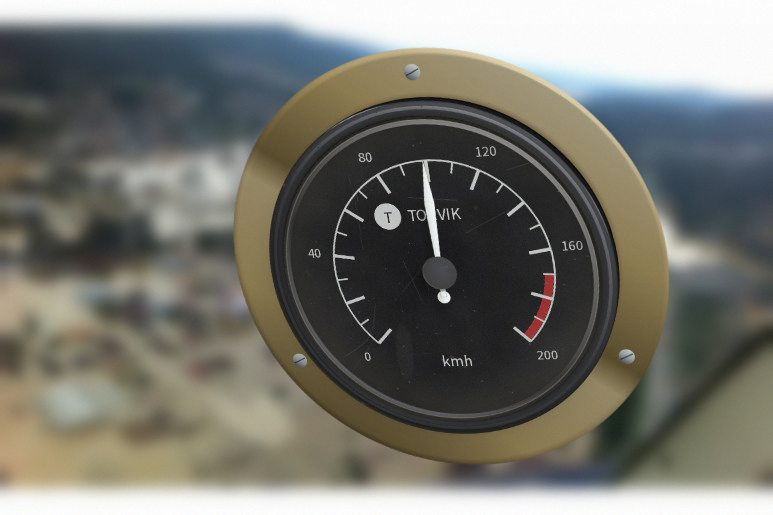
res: 100
